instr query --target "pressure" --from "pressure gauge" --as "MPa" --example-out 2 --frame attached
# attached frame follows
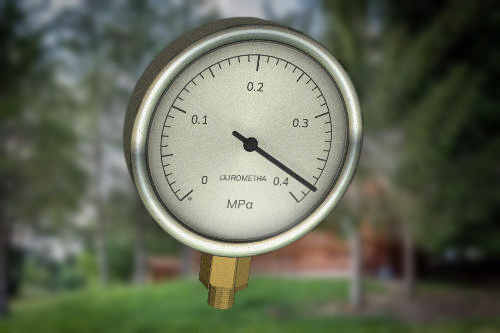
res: 0.38
